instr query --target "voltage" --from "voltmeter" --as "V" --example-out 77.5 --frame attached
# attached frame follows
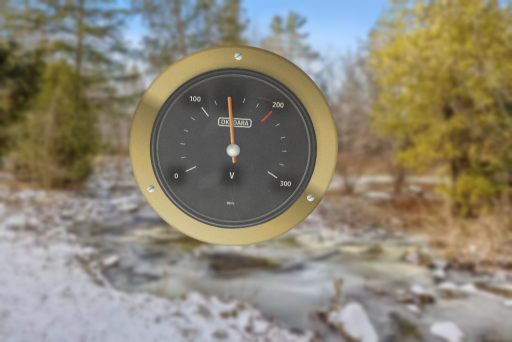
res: 140
